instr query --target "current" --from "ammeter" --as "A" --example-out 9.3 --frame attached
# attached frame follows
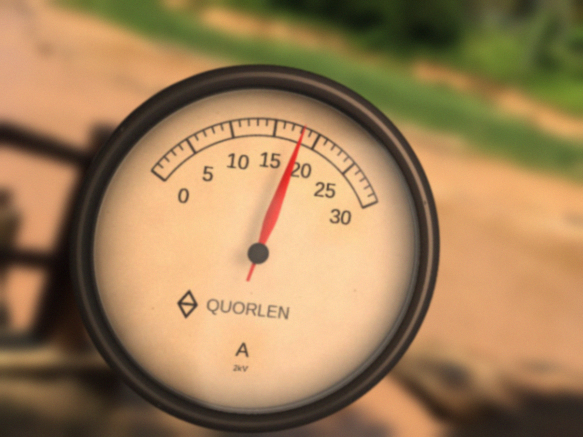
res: 18
